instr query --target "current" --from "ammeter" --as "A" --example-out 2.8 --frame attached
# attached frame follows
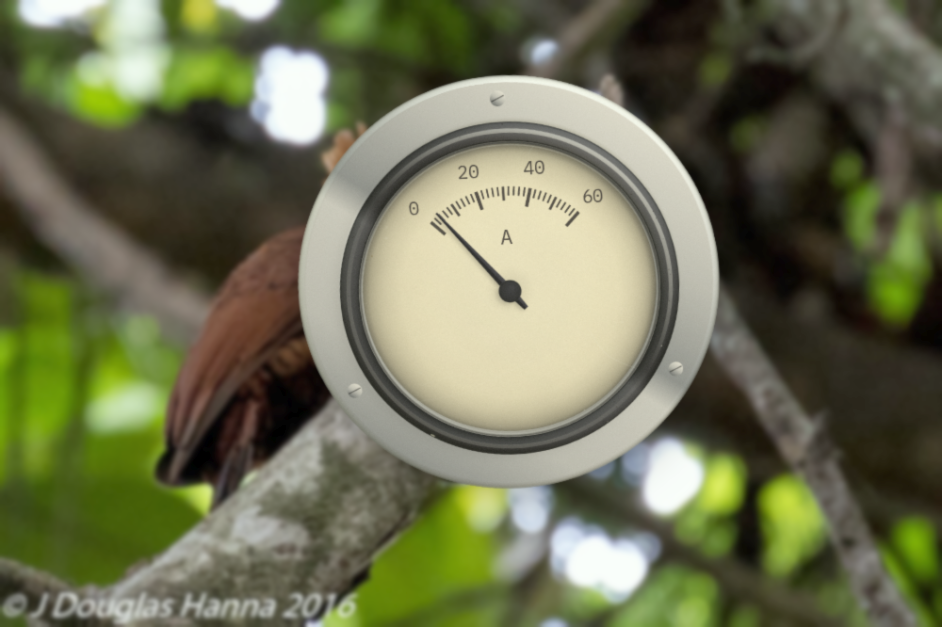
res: 4
